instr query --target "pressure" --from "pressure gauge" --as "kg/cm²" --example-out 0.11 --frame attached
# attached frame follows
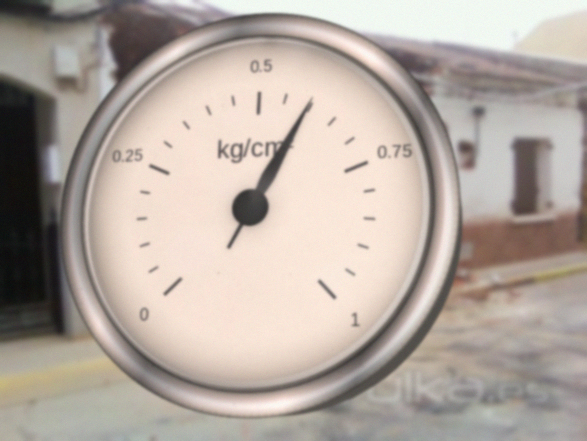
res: 0.6
